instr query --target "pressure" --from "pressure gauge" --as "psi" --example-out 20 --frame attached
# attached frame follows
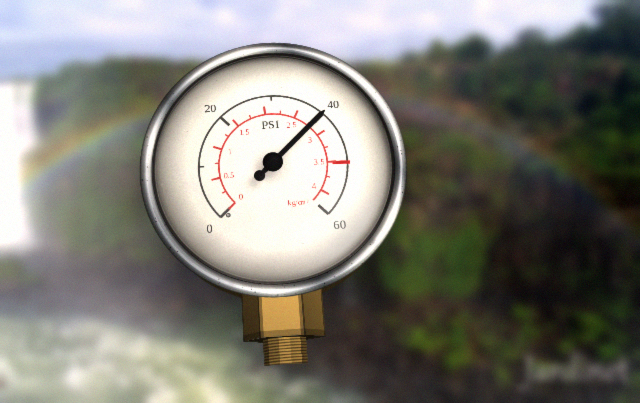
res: 40
